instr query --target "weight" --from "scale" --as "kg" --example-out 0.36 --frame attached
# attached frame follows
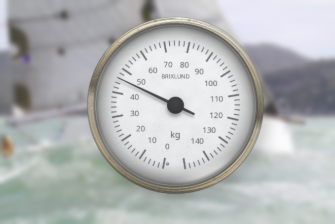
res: 46
